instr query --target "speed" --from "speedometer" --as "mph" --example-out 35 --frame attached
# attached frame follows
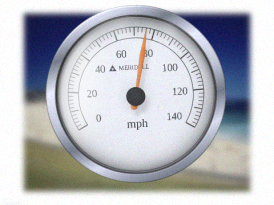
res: 76
